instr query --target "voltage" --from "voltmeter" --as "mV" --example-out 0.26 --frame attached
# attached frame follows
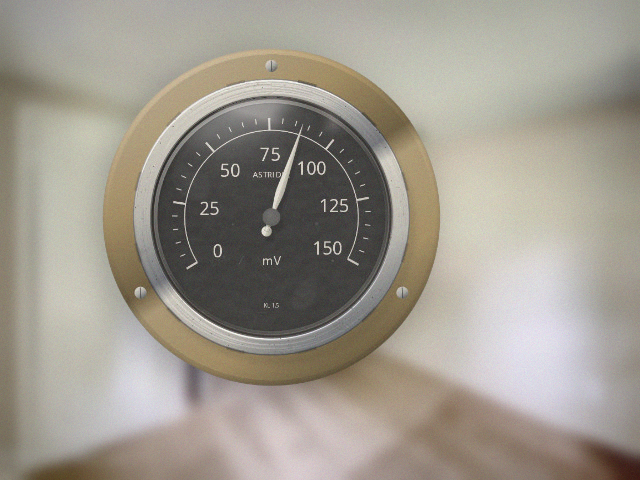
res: 87.5
